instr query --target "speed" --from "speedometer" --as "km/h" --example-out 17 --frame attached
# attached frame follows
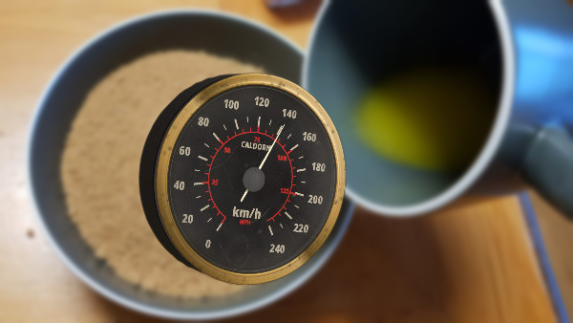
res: 140
